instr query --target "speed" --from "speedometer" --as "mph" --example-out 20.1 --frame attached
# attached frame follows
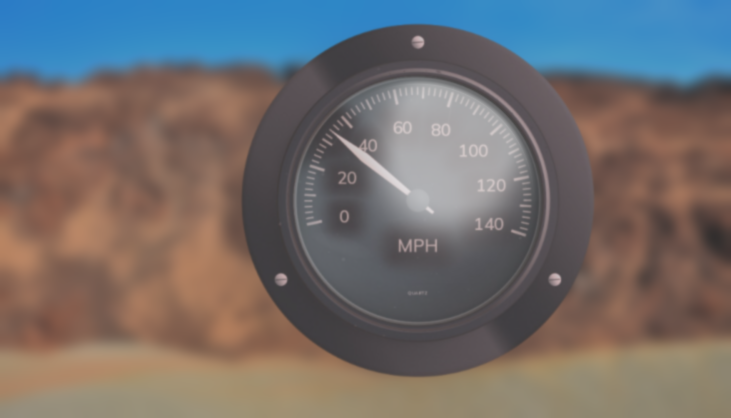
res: 34
